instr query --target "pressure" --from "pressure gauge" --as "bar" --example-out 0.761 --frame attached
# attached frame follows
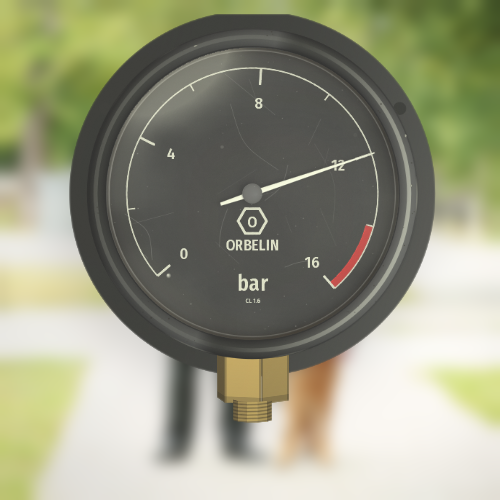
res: 12
